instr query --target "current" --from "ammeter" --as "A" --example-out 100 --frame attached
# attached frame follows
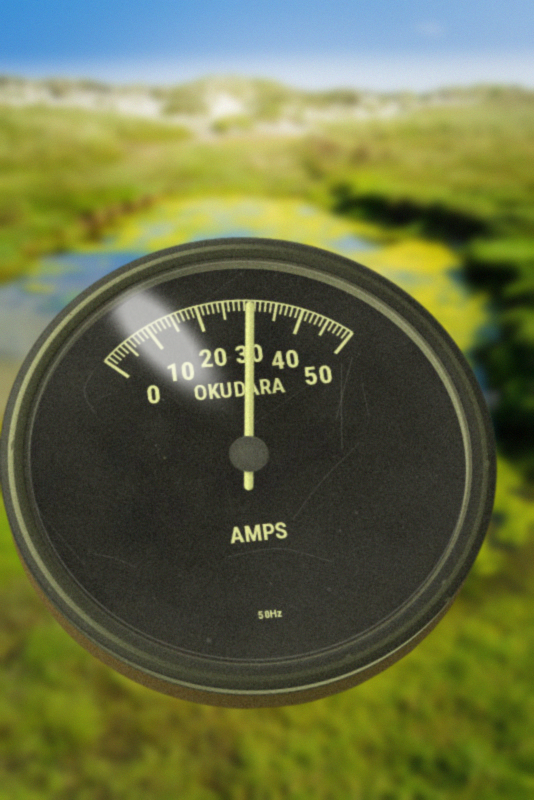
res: 30
